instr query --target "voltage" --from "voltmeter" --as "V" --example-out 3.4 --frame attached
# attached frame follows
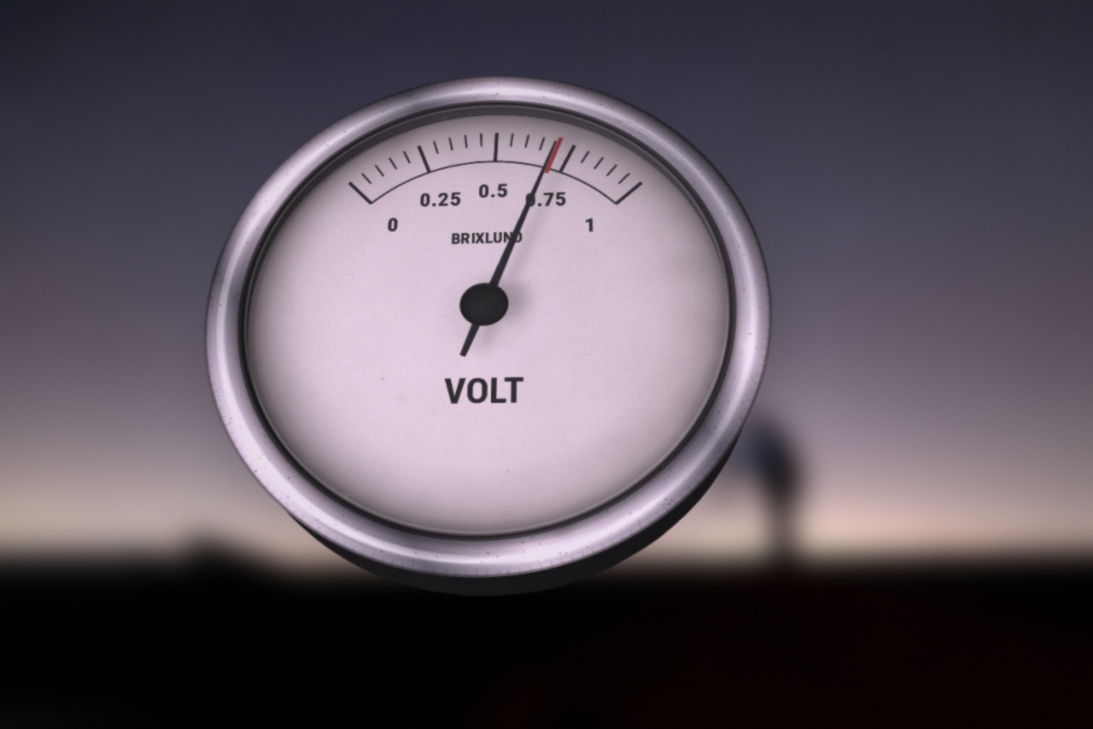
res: 0.7
